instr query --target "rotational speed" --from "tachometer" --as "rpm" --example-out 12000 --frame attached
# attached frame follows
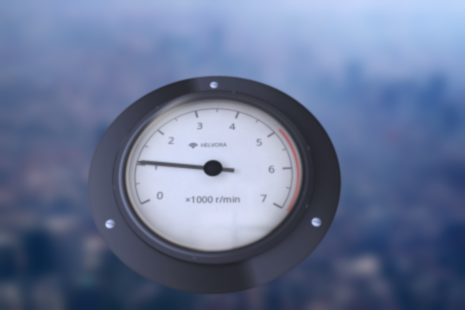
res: 1000
